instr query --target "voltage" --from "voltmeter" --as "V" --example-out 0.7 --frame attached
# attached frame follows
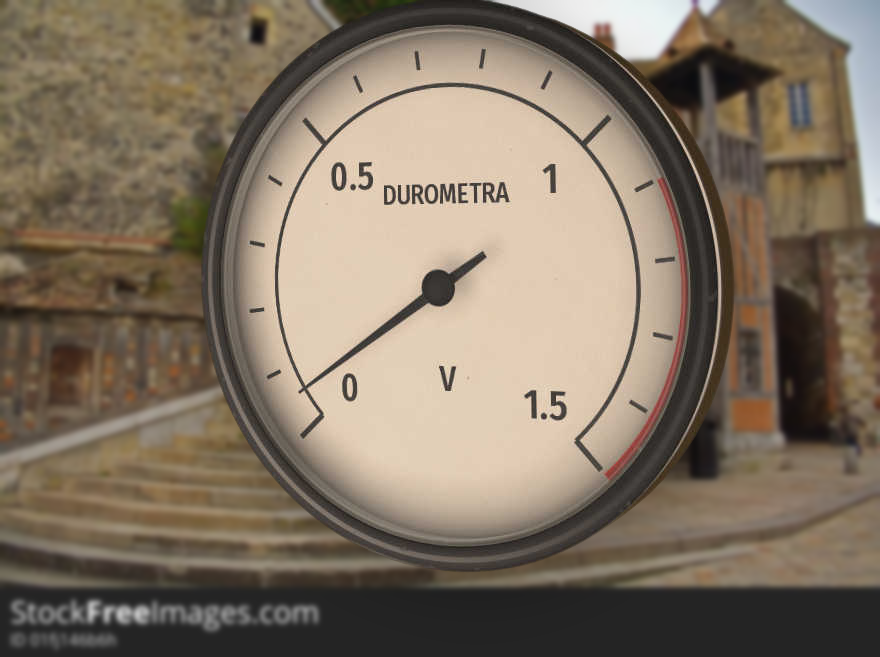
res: 0.05
